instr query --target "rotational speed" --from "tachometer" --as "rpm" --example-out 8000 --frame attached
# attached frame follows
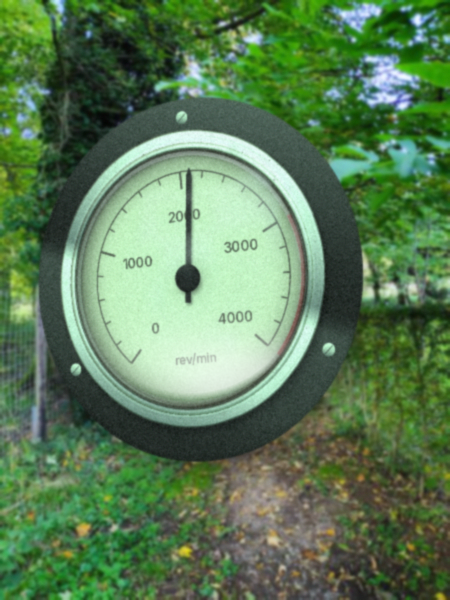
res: 2100
